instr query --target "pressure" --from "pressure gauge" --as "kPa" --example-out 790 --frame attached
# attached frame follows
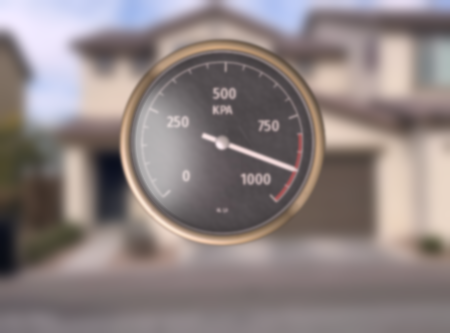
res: 900
